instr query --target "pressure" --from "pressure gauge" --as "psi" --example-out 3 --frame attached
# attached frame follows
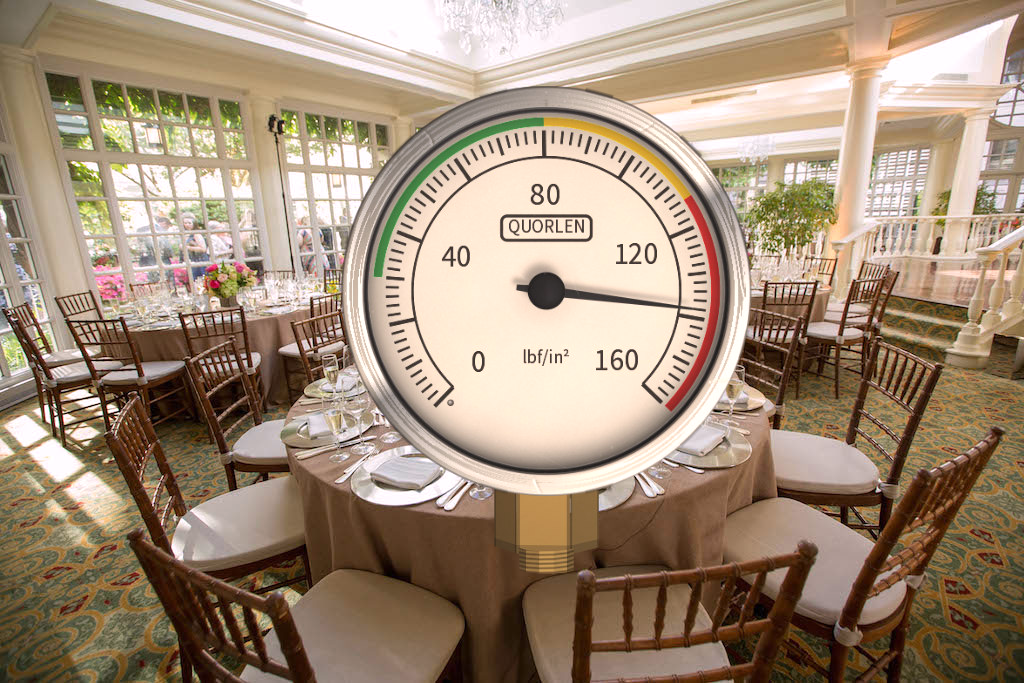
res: 138
